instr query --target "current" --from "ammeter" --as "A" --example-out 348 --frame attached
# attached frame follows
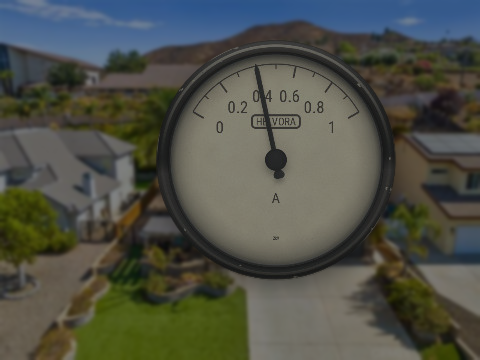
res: 0.4
